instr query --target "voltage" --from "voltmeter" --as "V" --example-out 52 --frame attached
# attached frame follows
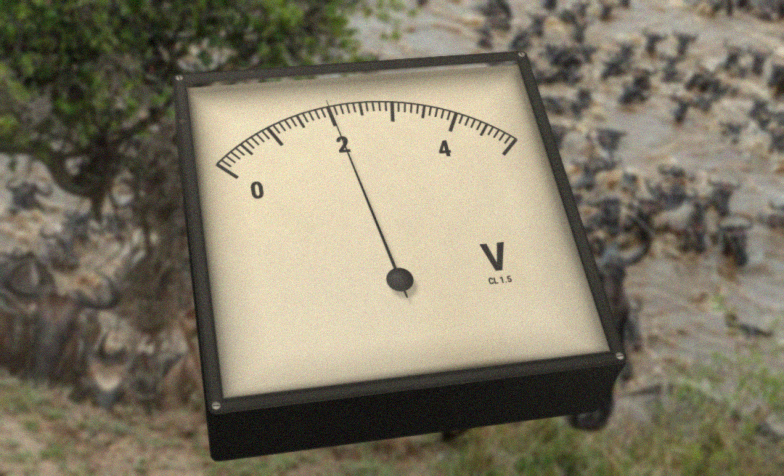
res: 2
